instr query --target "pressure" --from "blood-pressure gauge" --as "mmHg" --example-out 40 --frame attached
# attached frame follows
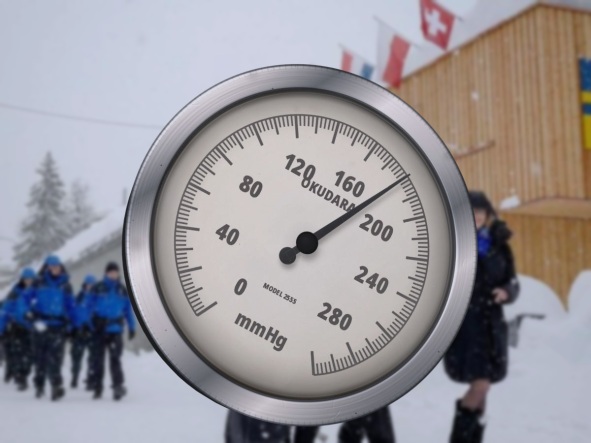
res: 180
